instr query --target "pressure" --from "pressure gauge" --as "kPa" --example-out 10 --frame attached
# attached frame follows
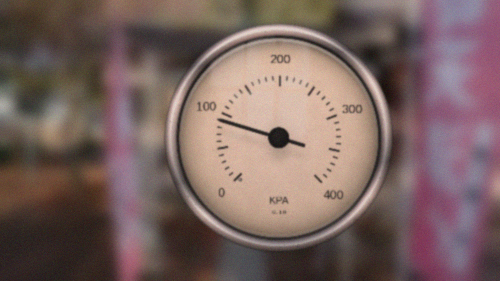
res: 90
